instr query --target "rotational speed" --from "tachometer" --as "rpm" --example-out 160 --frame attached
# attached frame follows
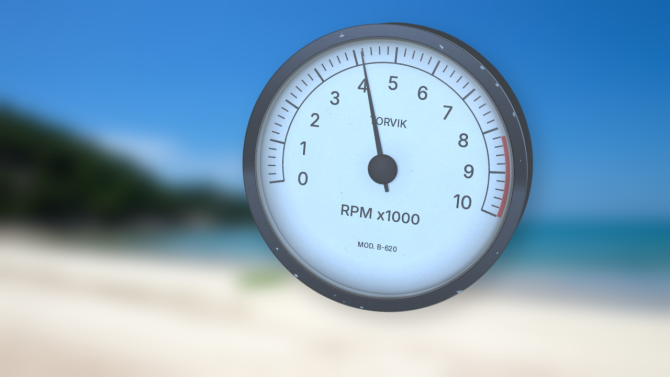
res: 4200
